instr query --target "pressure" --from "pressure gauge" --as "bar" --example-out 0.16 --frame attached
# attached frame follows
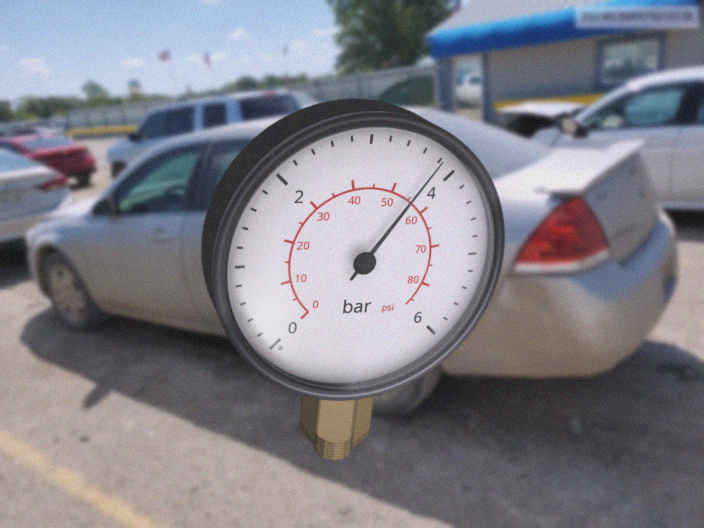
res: 3.8
